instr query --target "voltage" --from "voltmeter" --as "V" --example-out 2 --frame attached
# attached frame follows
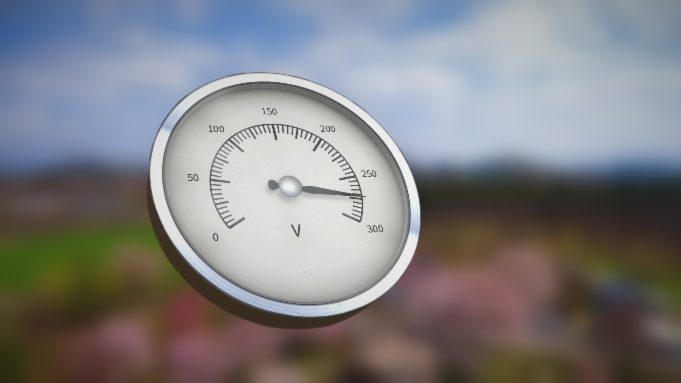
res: 275
